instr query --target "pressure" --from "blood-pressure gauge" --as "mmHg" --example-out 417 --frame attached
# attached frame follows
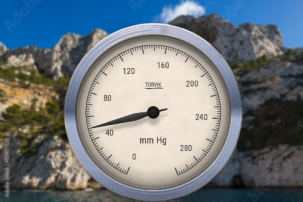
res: 50
